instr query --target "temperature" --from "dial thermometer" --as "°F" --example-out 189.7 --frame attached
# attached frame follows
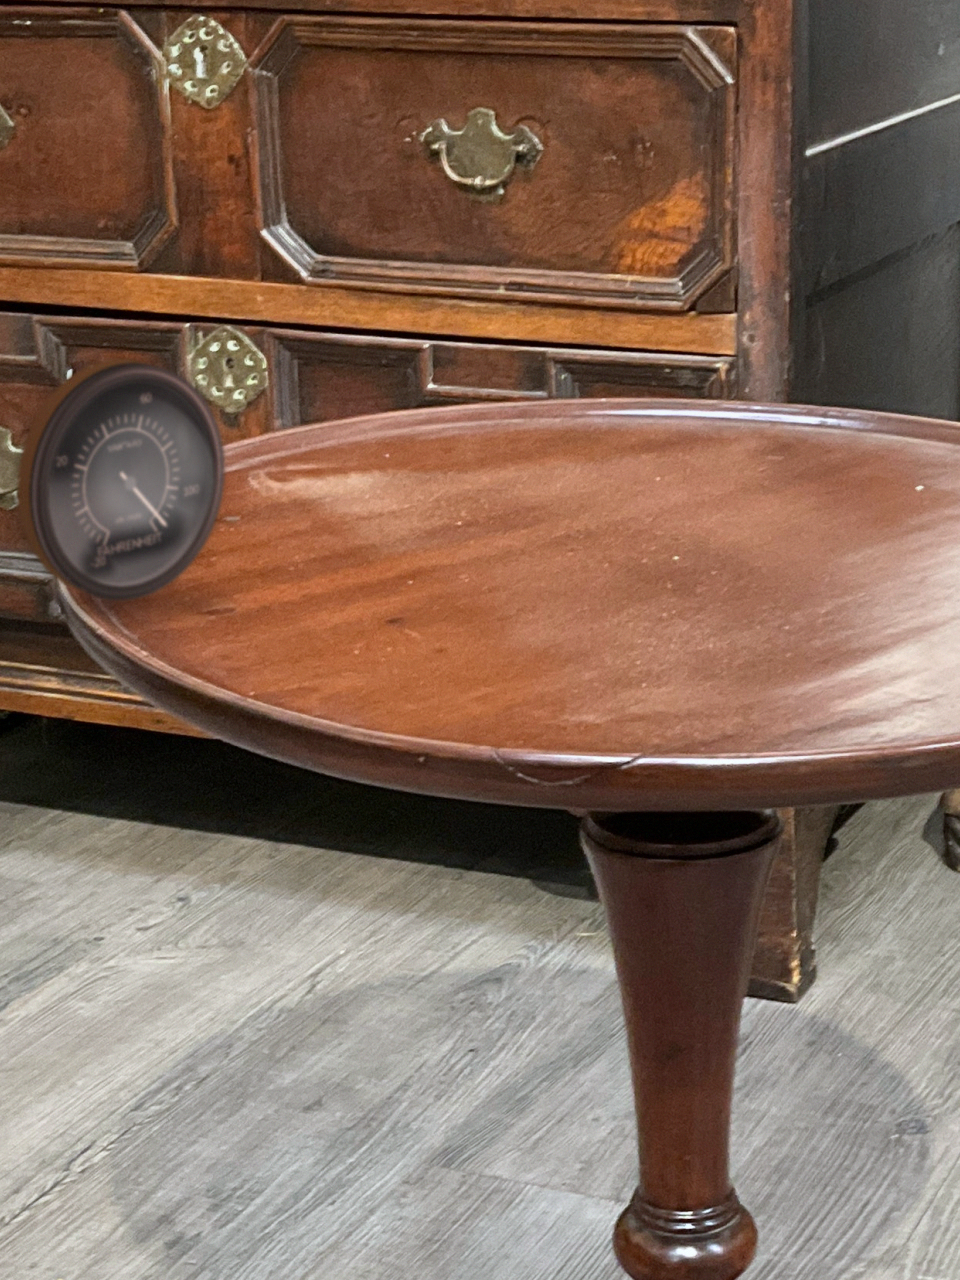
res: 116
